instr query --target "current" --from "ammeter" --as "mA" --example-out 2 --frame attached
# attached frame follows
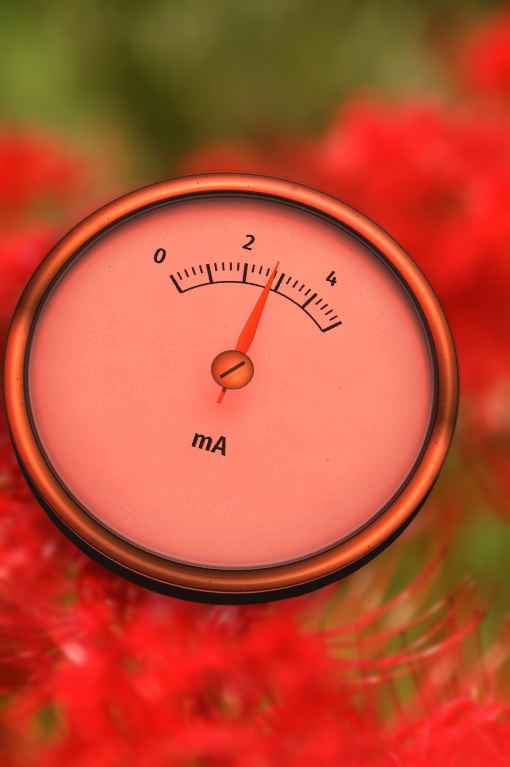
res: 2.8
